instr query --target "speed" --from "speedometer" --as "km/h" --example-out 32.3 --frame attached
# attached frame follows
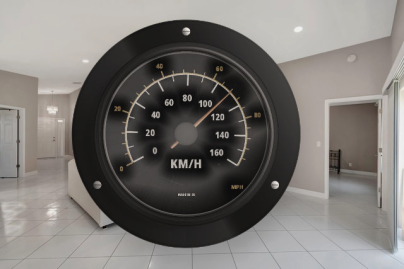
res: 110
